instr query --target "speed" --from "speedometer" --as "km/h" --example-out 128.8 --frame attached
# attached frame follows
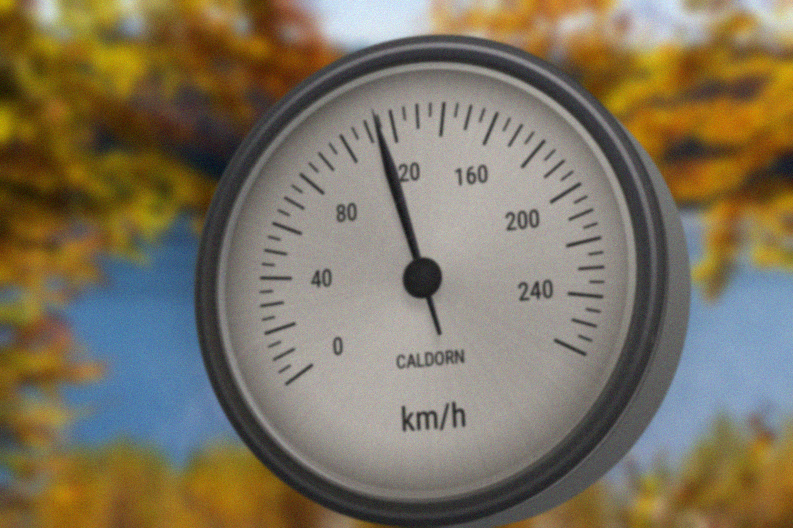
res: 115
